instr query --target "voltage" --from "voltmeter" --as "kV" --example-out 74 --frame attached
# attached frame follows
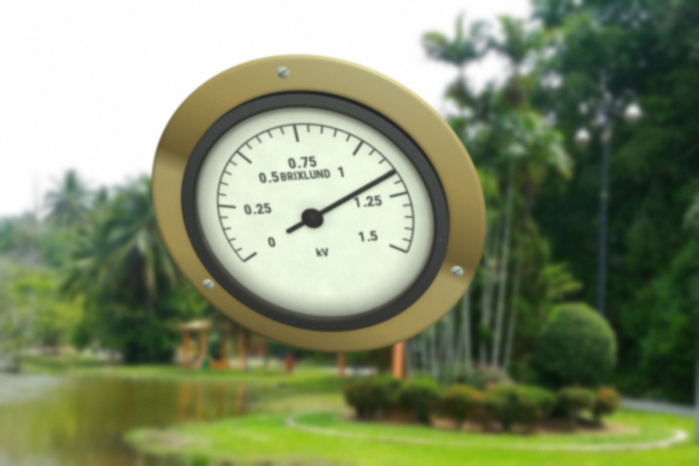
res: 1.15
